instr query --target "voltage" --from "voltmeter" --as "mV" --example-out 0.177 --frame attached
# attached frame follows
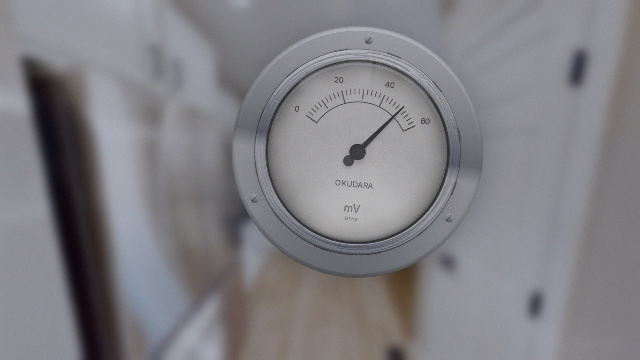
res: 50
